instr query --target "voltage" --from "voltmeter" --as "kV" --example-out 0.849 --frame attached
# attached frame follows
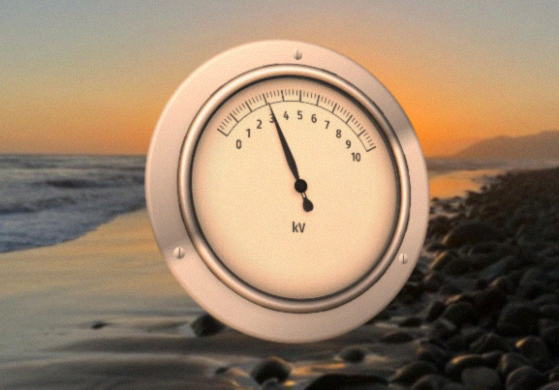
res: 3
